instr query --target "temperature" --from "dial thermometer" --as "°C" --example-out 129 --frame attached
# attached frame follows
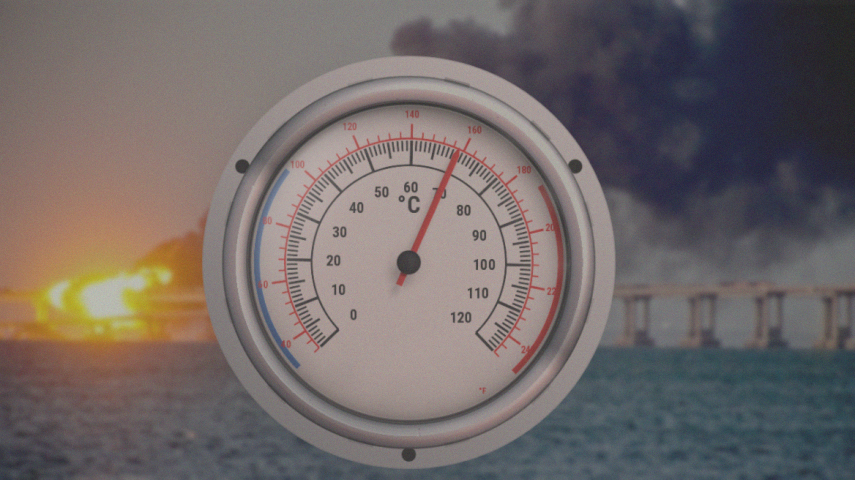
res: 70
